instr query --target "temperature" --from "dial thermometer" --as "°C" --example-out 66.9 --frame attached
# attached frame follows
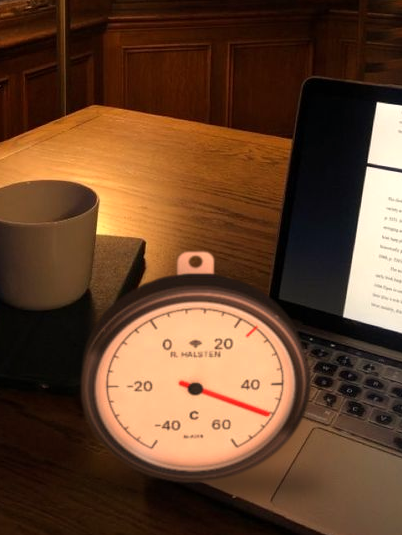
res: 48
